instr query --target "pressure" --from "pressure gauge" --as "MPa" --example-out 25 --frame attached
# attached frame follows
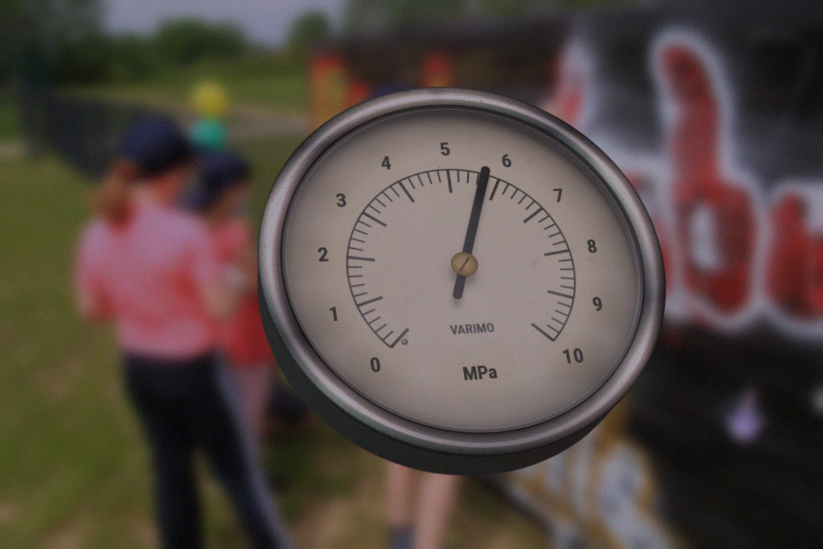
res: 5.7
